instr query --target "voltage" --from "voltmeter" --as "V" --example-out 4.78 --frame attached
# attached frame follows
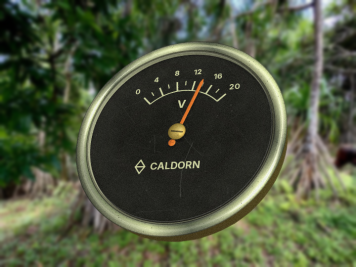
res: 14
